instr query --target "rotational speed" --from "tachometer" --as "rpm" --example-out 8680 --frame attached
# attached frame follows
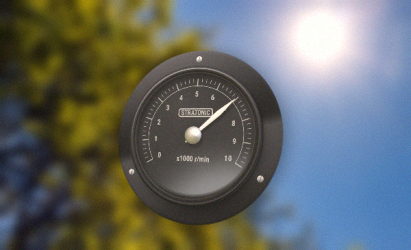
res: 7000
